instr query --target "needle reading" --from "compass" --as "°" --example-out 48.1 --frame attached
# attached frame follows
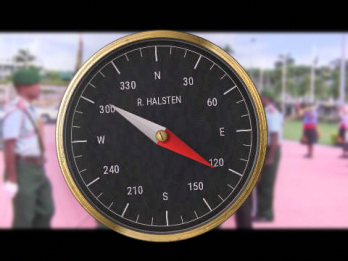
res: 125
